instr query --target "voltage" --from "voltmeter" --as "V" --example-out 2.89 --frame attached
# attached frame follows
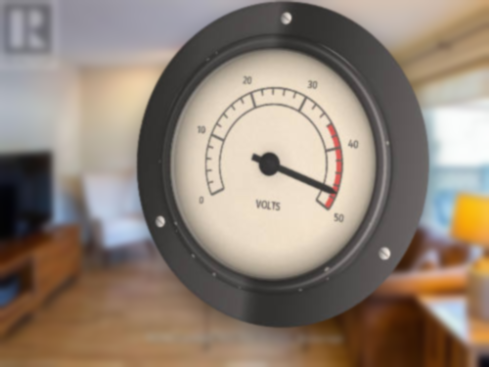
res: 47
